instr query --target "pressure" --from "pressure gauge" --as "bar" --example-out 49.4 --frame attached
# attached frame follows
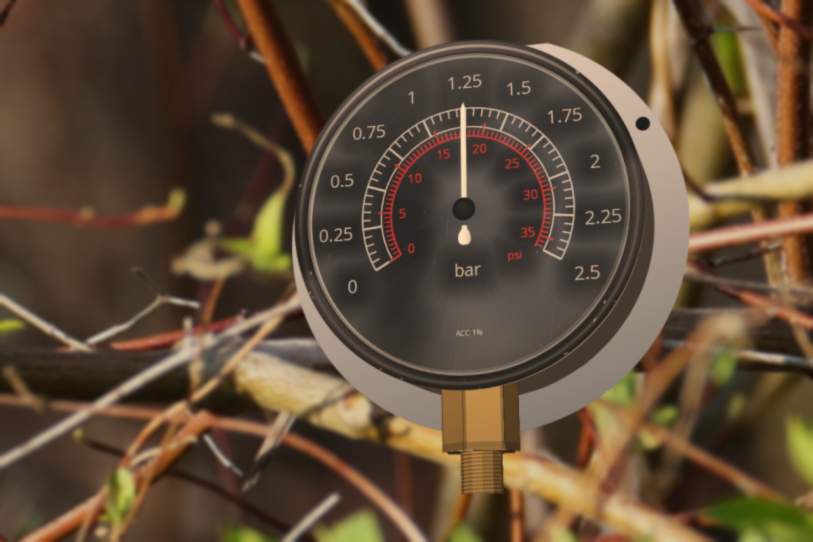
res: 1.25
